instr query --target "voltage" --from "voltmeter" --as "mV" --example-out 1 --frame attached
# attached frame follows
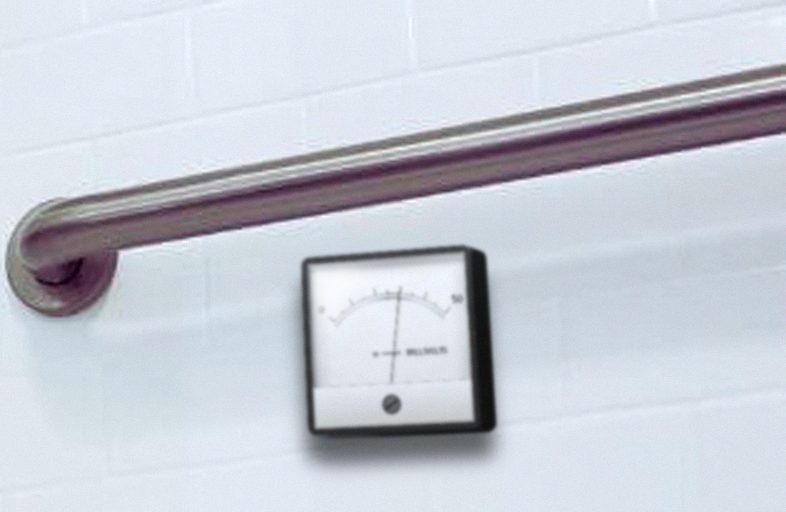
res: 30
